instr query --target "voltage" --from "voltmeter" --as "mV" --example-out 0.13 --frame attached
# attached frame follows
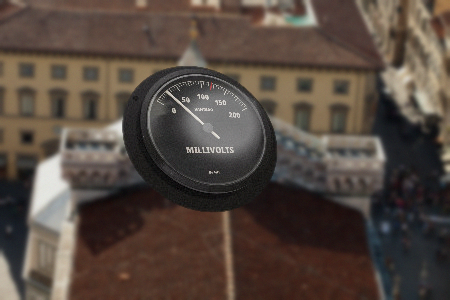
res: 25
